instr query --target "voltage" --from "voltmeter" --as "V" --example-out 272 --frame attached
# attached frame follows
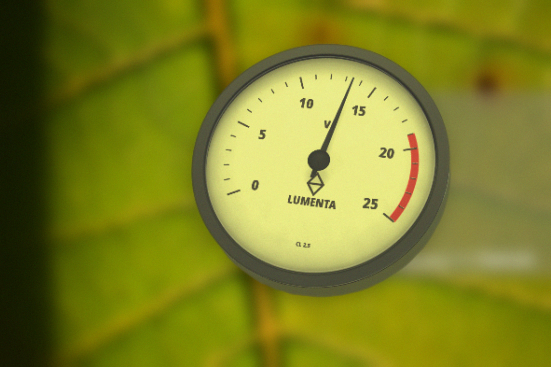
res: 13.5
